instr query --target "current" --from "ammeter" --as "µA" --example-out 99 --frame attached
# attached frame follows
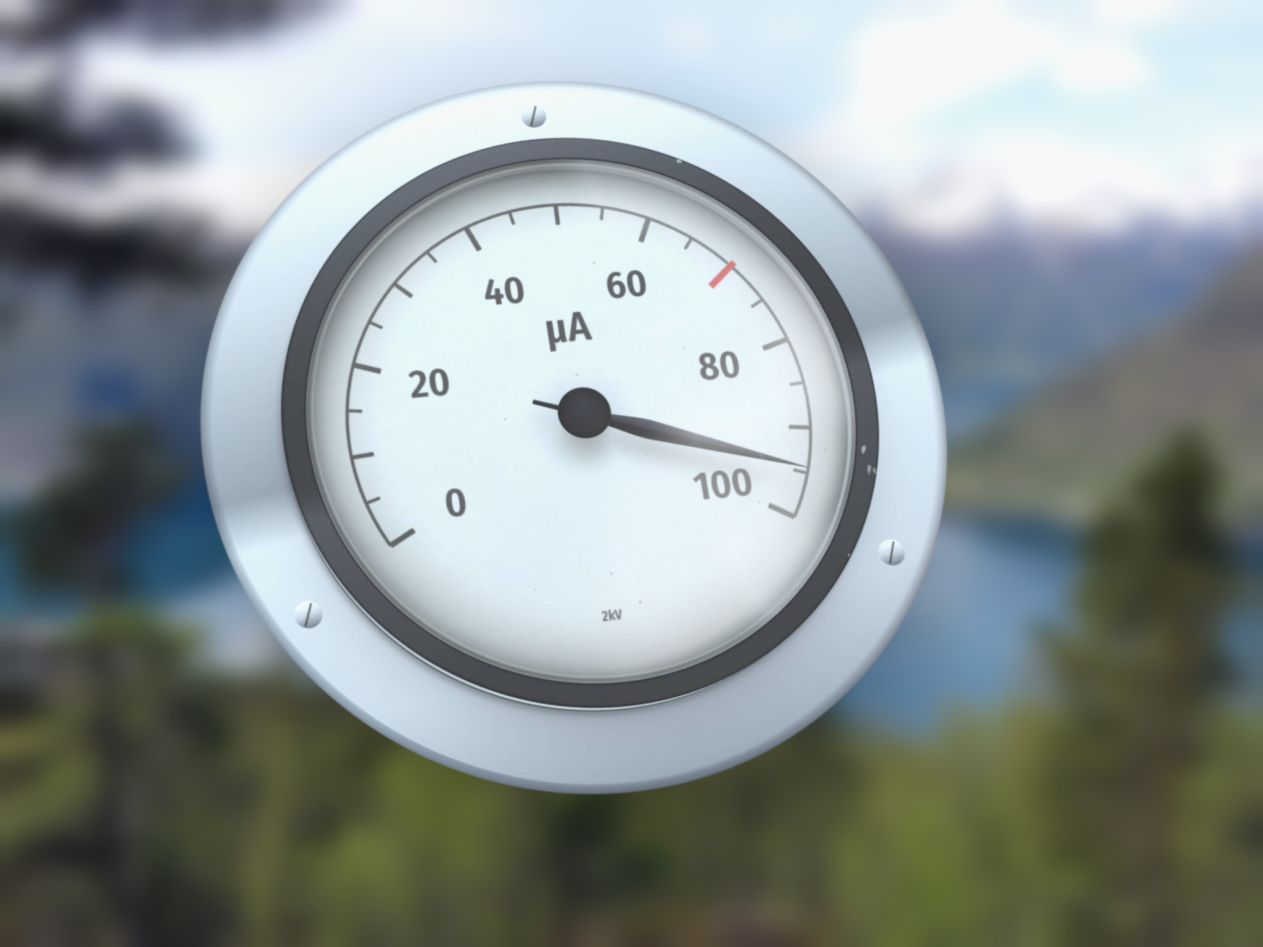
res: 95
